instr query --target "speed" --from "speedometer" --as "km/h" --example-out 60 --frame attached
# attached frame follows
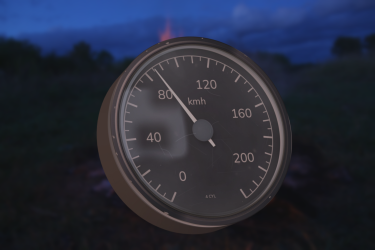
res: 85
